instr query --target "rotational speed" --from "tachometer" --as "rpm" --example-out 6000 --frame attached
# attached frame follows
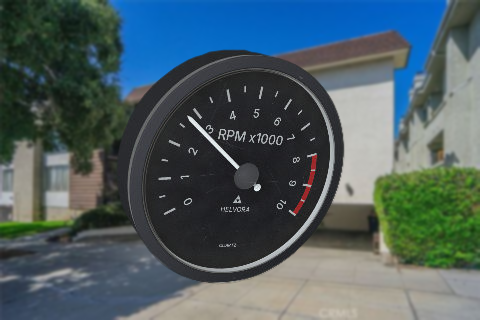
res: 2750
